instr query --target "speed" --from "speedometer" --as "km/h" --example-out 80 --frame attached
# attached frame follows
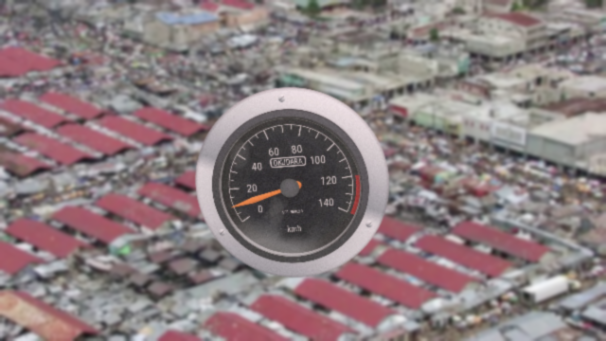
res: 10
